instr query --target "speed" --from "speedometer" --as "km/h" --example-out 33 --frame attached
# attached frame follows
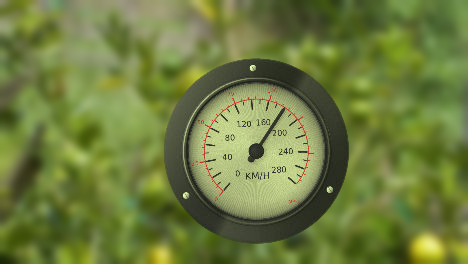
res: 180
